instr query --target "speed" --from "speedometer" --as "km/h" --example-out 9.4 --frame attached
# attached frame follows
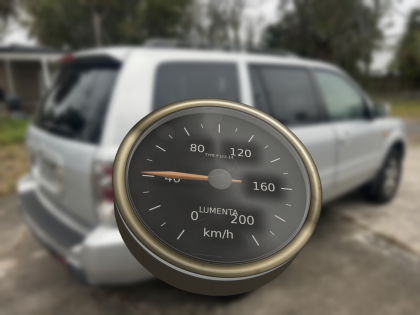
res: 40
